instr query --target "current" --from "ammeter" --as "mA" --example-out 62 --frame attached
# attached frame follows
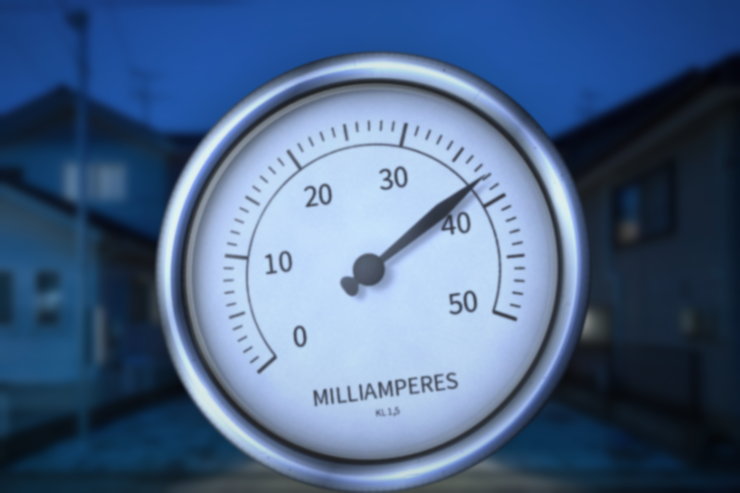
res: 38
